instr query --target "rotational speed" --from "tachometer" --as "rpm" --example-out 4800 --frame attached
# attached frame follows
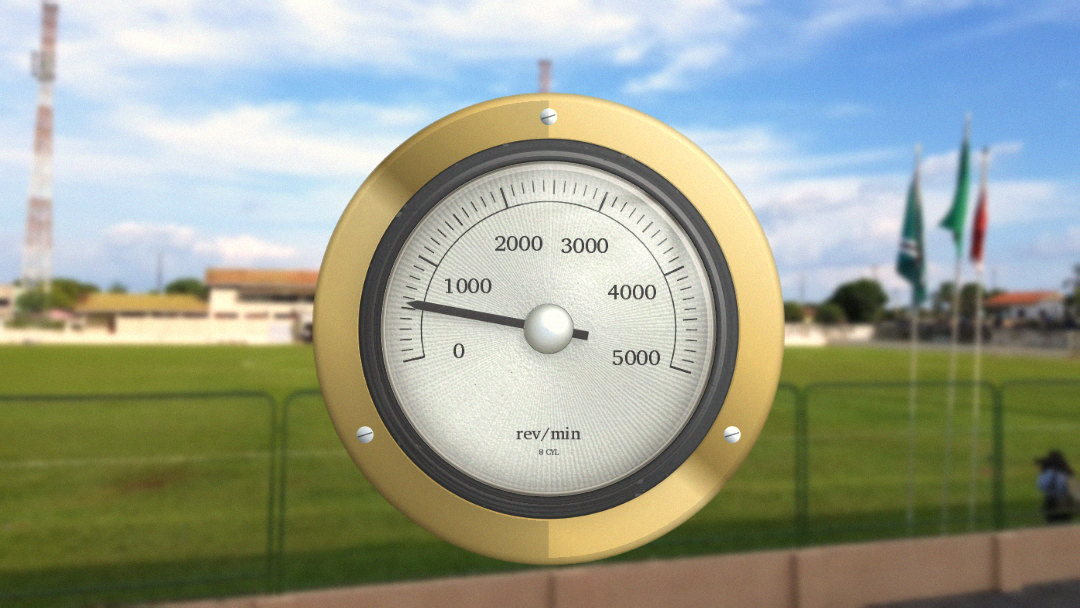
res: 550
